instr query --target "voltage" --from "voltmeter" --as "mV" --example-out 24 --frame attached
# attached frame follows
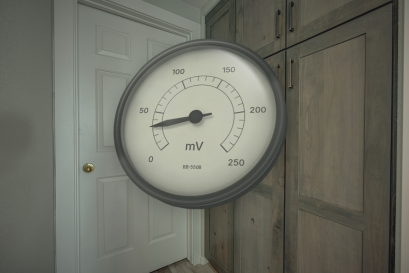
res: 30
